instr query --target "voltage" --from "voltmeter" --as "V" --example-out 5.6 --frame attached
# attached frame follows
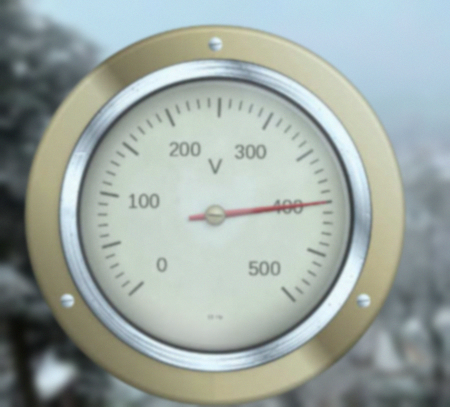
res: 400
